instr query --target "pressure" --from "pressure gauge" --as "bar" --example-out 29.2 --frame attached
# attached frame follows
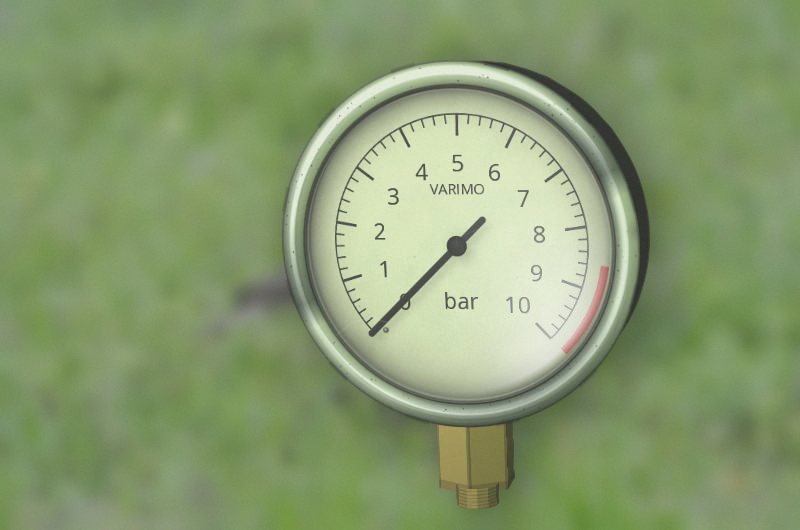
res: 0
